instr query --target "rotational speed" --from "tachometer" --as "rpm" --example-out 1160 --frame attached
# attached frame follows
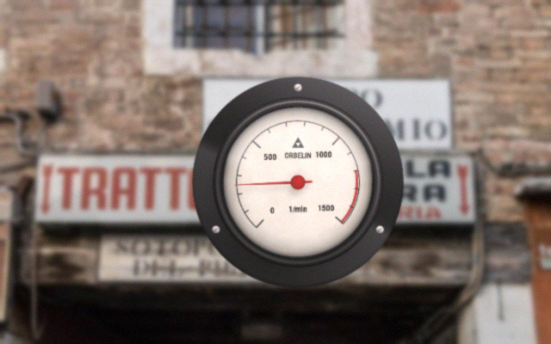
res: 250
